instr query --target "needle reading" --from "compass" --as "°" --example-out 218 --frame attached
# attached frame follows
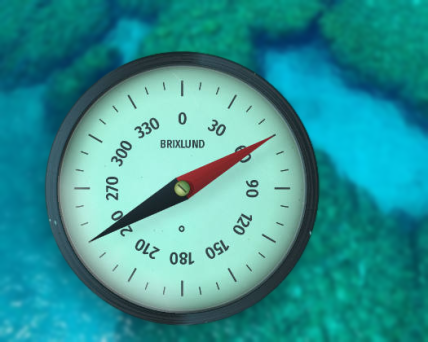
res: 60
